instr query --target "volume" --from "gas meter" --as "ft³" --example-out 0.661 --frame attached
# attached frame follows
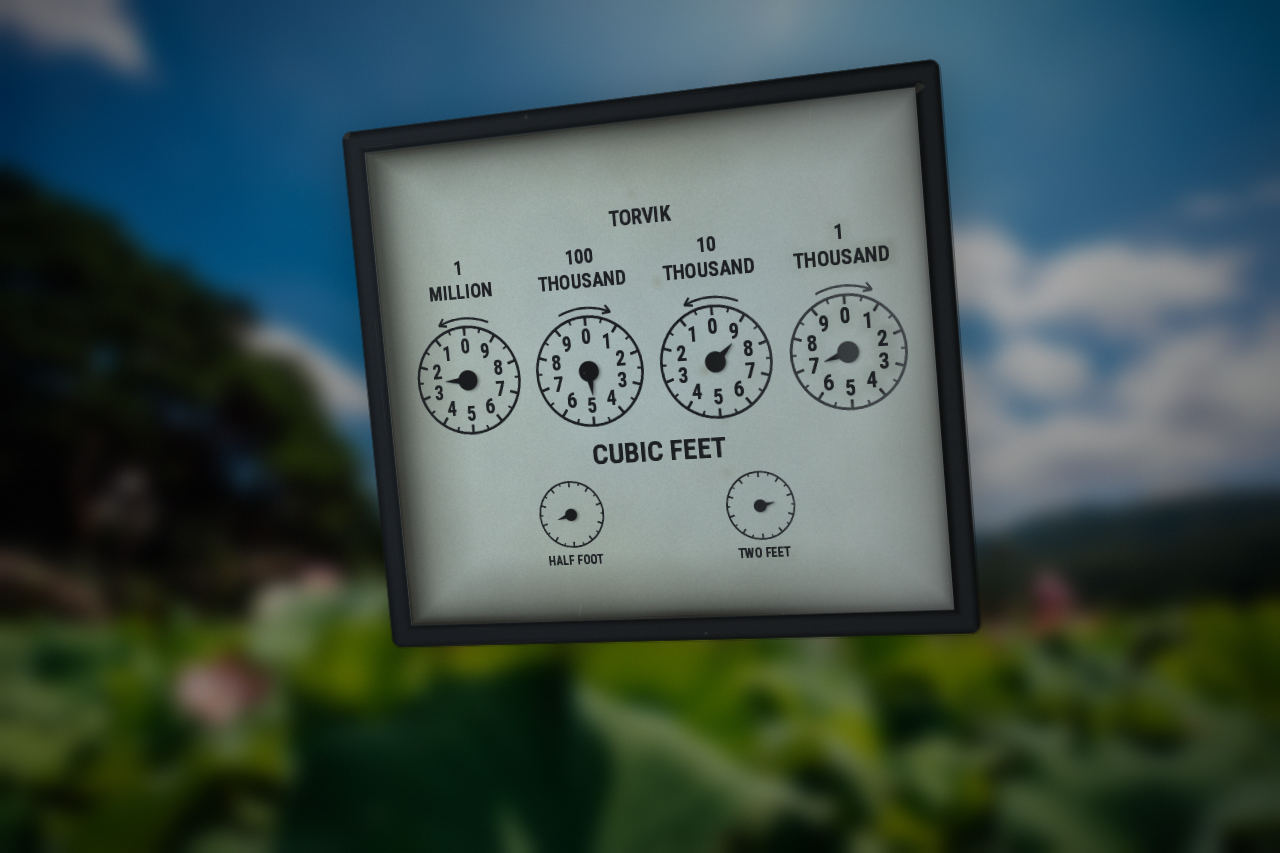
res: 248700
